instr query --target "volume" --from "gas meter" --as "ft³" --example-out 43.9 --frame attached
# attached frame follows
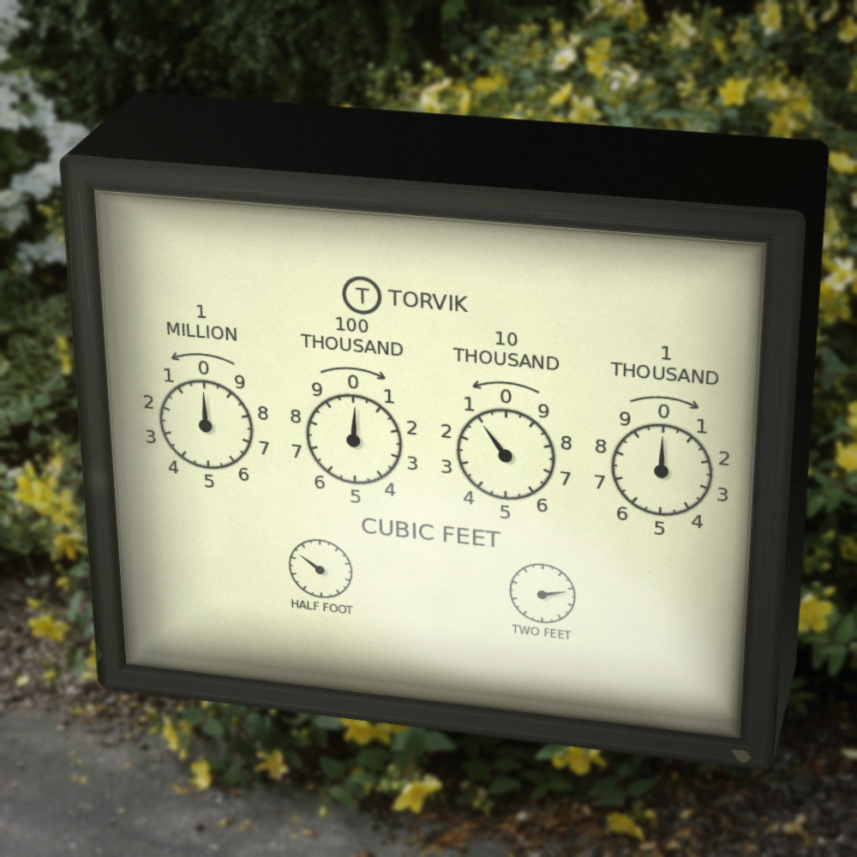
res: 1000
